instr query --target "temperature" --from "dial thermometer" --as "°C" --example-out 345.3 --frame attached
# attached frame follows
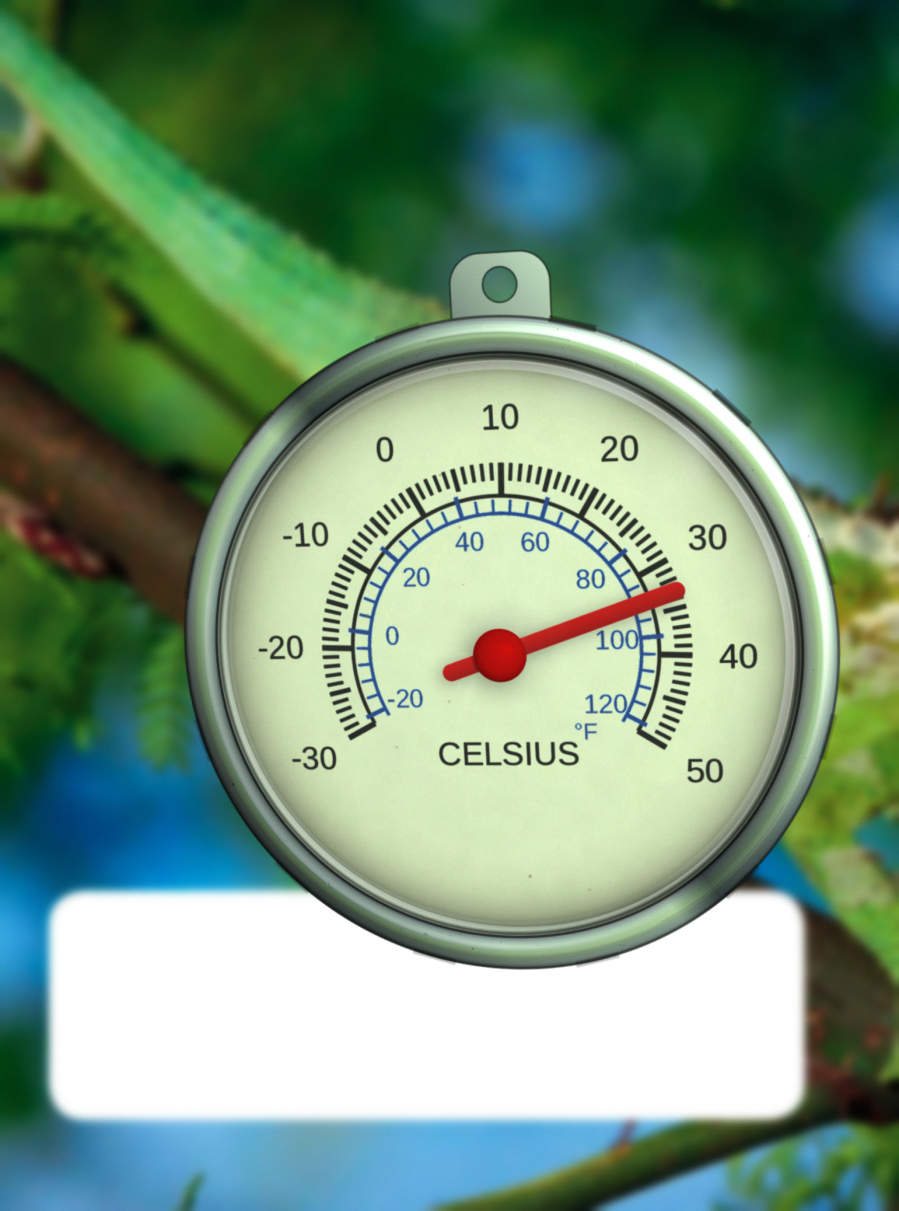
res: 33
